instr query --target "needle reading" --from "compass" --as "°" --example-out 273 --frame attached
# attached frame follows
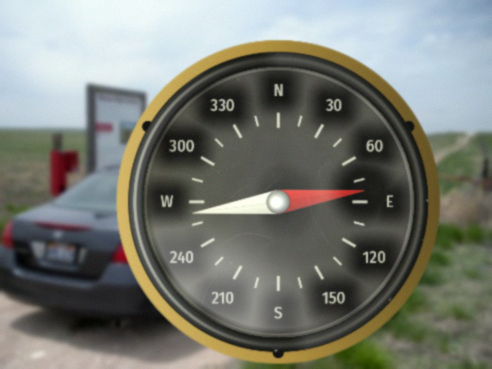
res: 82.5
